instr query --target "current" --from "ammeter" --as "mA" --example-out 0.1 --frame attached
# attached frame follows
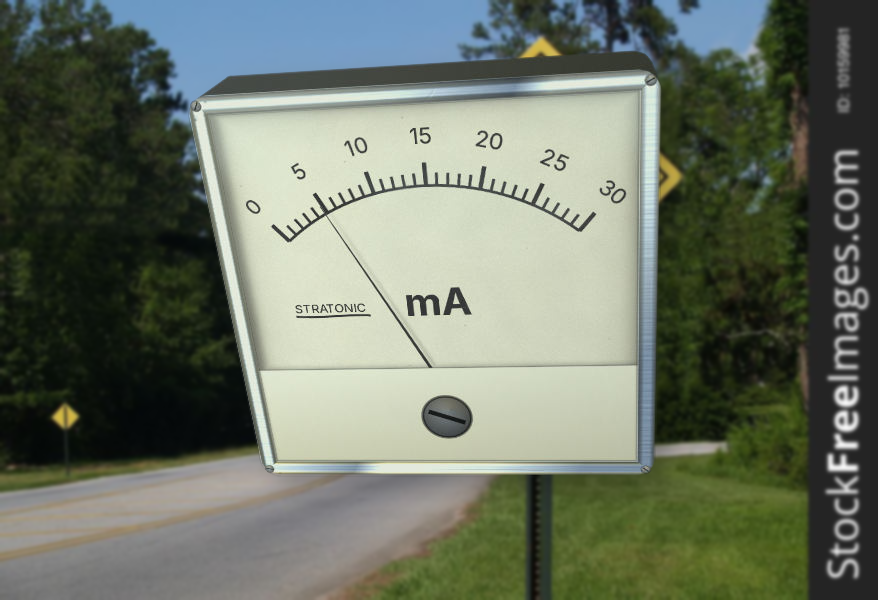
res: 5
